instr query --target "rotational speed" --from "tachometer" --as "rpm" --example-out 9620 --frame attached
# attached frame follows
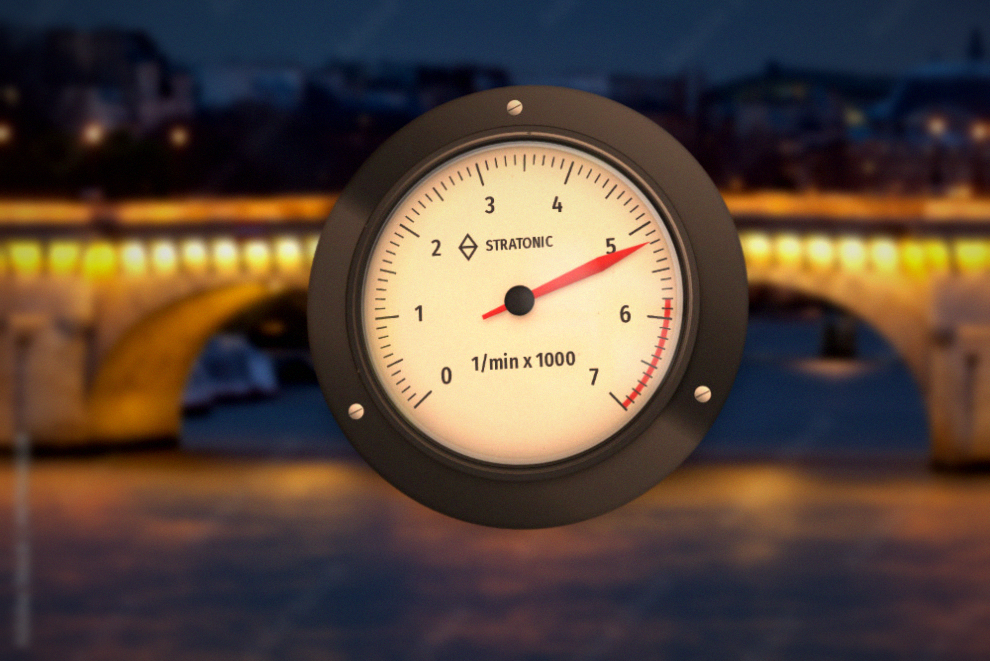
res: 5200
